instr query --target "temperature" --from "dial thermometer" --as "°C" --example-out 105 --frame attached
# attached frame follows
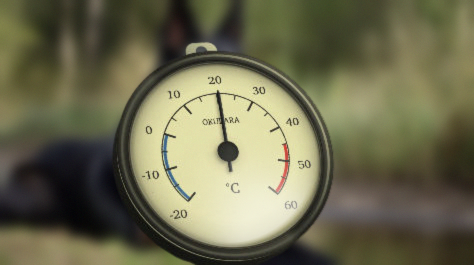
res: 20
